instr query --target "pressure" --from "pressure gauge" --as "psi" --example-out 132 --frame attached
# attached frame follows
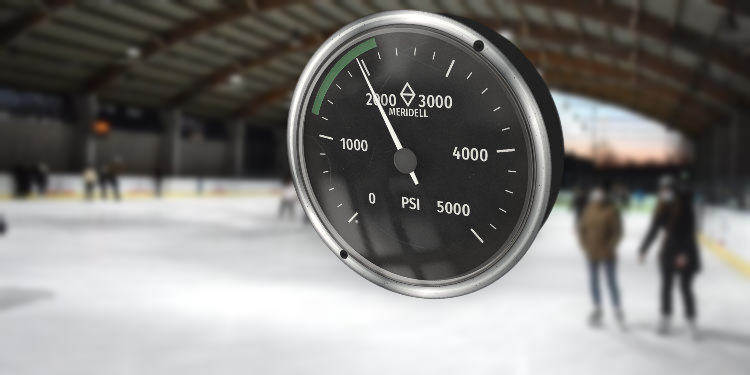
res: 2000
